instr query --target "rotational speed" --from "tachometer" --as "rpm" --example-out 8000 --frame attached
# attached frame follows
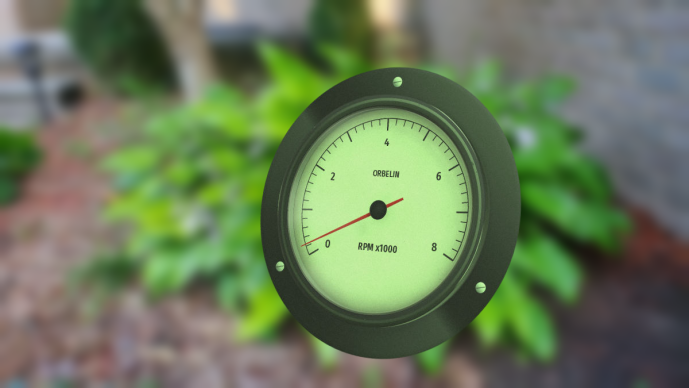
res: 200
